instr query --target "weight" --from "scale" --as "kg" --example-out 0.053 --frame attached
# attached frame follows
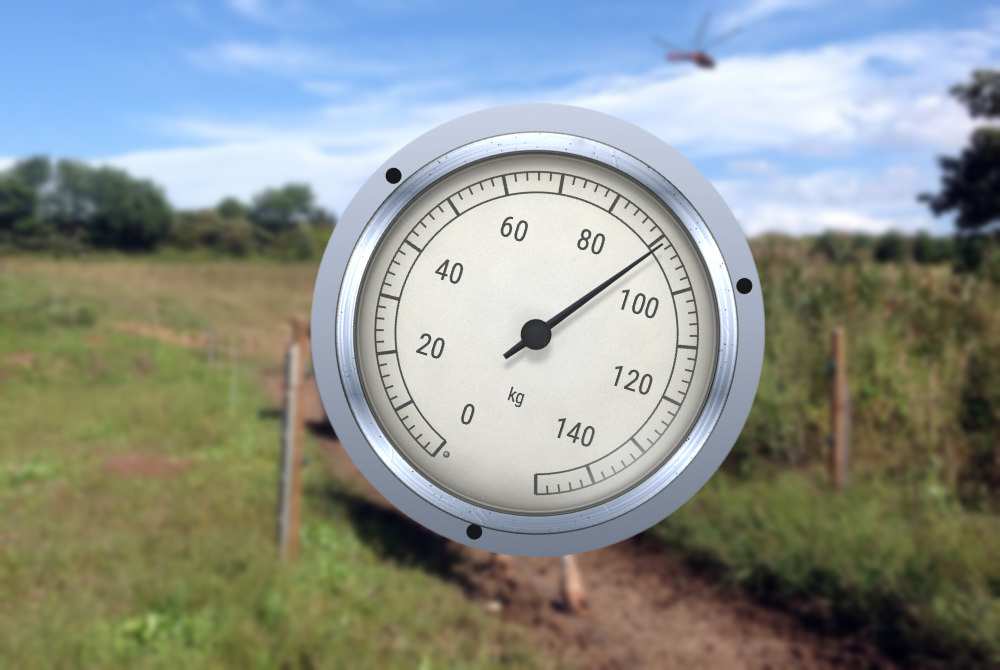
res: 91
